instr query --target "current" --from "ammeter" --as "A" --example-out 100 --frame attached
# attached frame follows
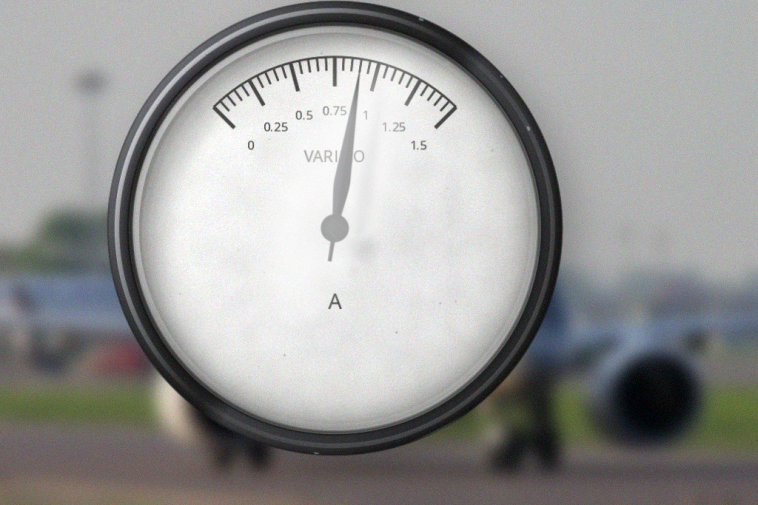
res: 0.9
